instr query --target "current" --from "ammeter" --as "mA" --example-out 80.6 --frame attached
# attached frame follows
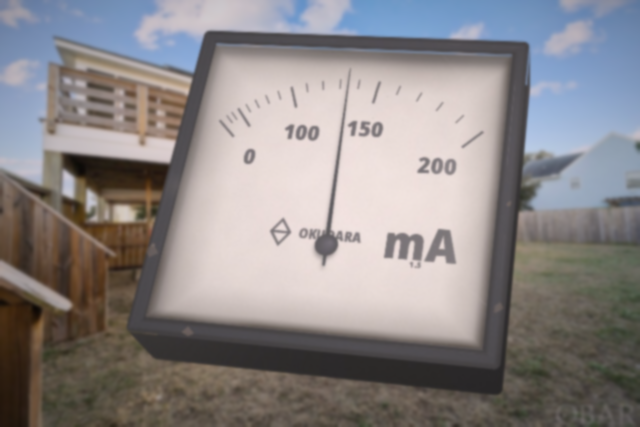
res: 135
